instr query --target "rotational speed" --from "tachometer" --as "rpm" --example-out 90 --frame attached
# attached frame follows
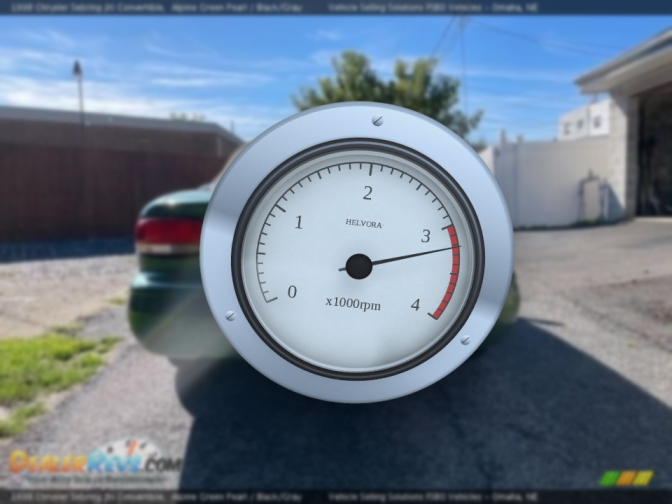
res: 3200
